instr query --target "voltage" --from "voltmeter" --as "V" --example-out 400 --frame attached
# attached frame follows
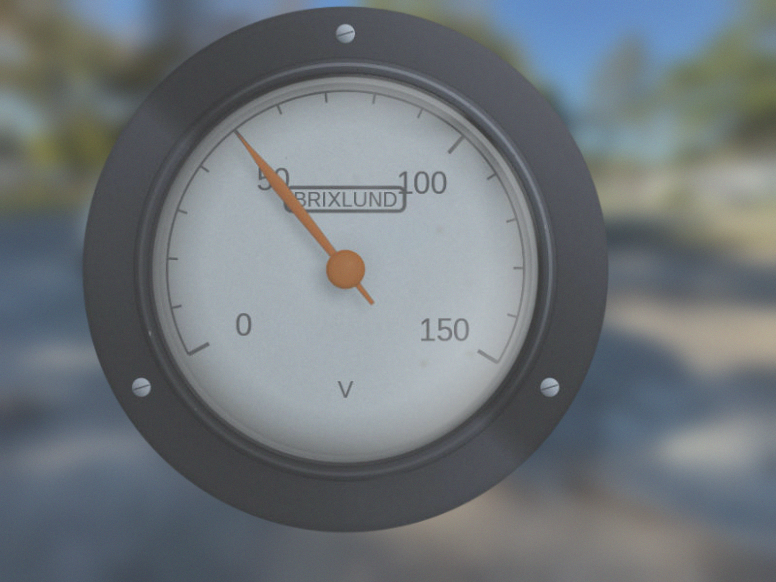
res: 50
